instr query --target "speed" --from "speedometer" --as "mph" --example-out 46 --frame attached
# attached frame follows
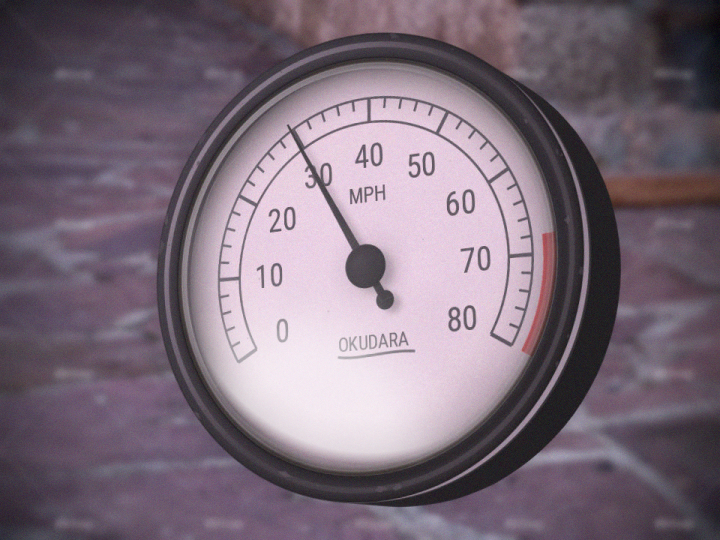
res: 30
